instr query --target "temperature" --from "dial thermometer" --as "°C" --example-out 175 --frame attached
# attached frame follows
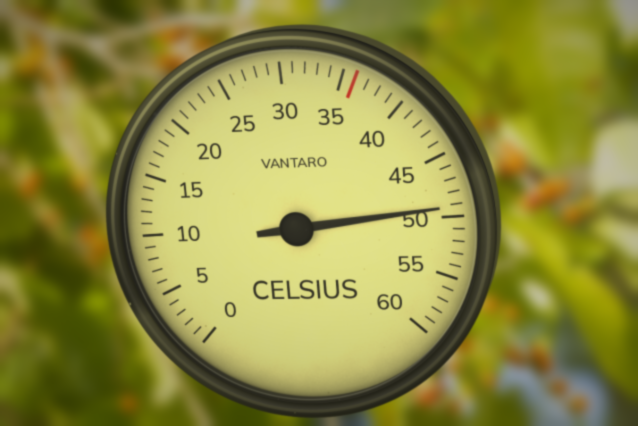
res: 49
